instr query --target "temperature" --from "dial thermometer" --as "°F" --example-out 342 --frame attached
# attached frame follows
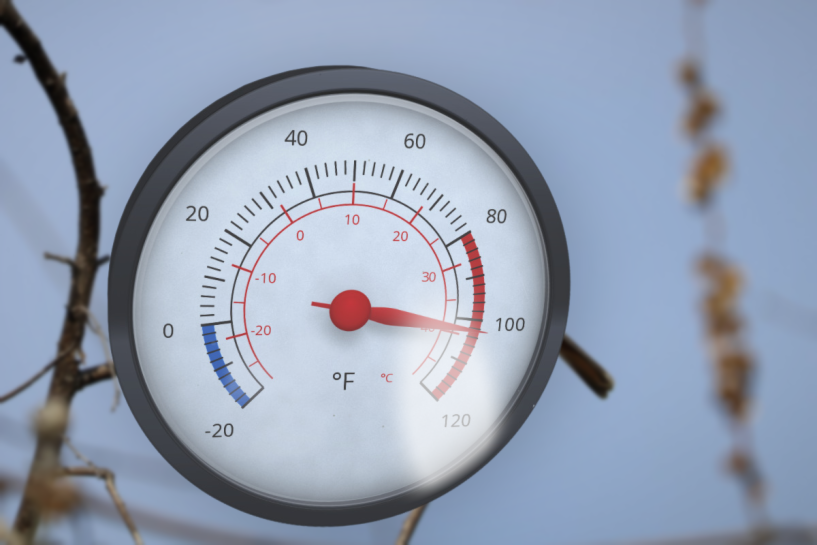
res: 102
